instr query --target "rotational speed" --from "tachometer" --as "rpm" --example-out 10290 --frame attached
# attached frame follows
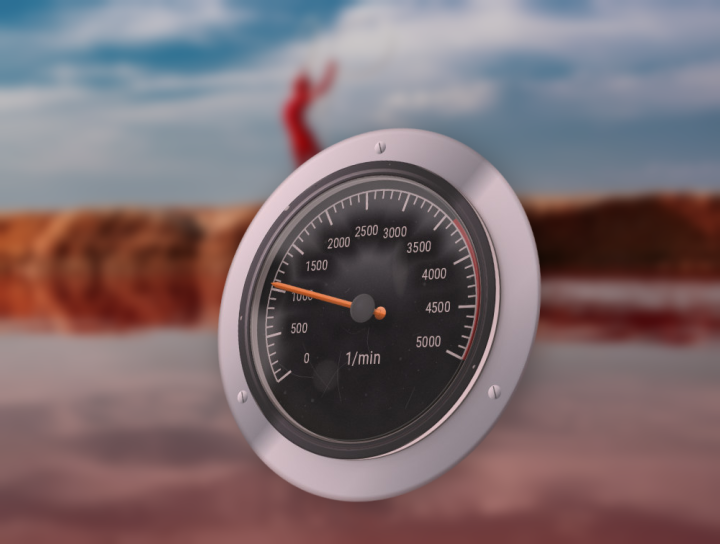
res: 1050
